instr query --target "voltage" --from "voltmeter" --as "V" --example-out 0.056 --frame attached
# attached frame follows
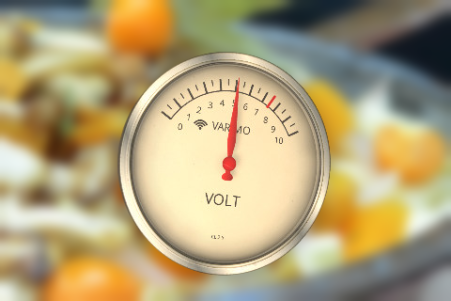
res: 5
